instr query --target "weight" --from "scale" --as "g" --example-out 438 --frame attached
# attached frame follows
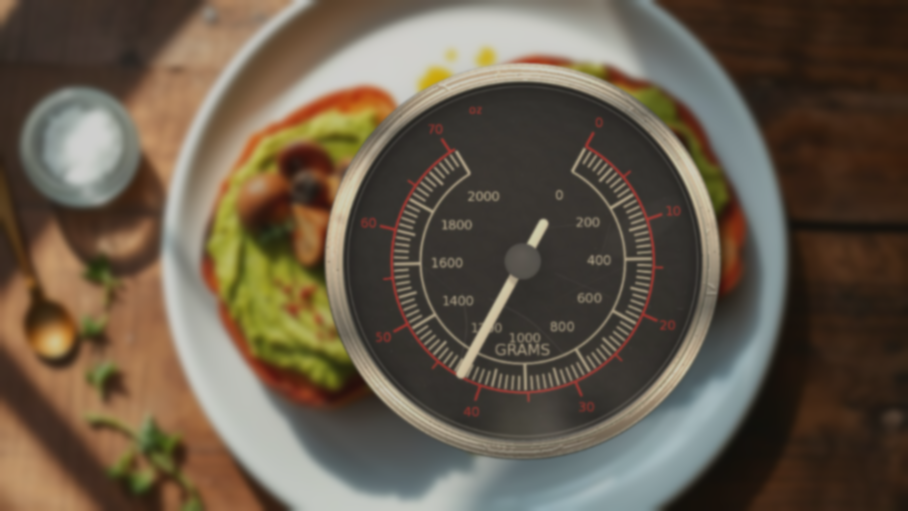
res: 1200
